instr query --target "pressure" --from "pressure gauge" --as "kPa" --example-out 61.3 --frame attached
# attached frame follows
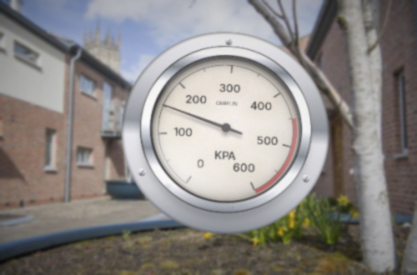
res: 150
